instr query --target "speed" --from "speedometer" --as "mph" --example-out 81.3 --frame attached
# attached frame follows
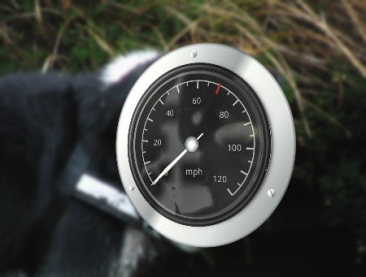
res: 0
